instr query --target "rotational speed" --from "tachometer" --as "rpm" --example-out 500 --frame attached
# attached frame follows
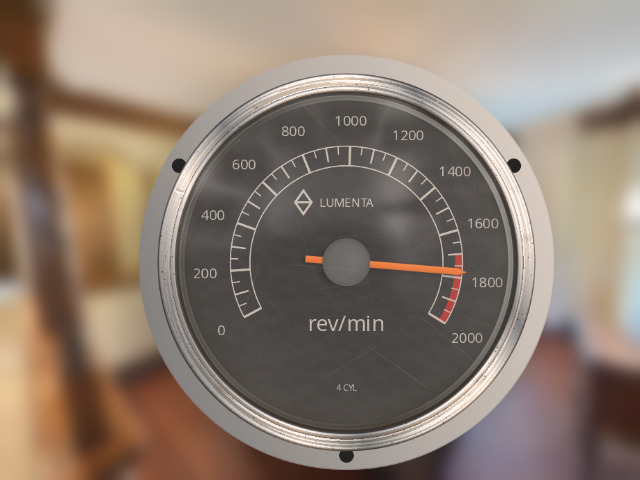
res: 1775
